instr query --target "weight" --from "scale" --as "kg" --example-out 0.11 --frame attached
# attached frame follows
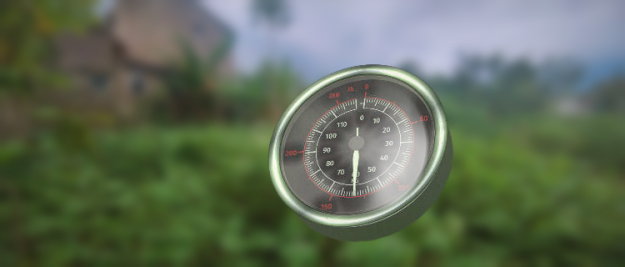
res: 60
